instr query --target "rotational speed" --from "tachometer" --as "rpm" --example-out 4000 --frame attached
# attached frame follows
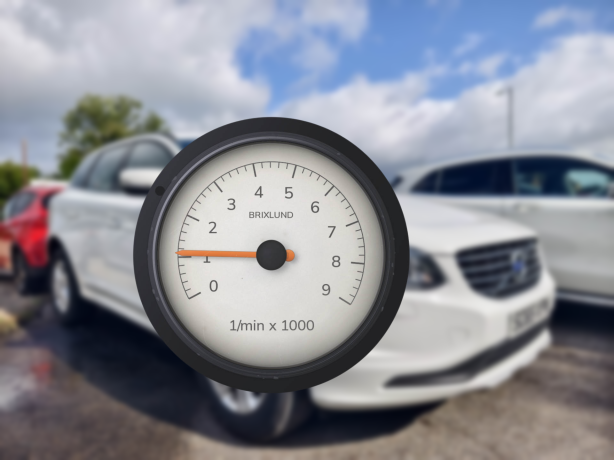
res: 1100
